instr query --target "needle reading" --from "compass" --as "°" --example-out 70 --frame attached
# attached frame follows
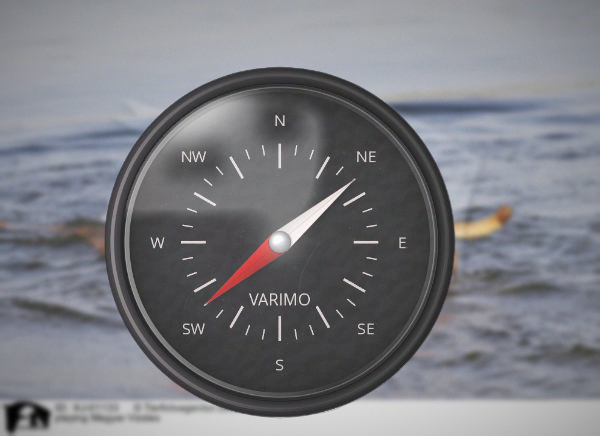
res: 230
